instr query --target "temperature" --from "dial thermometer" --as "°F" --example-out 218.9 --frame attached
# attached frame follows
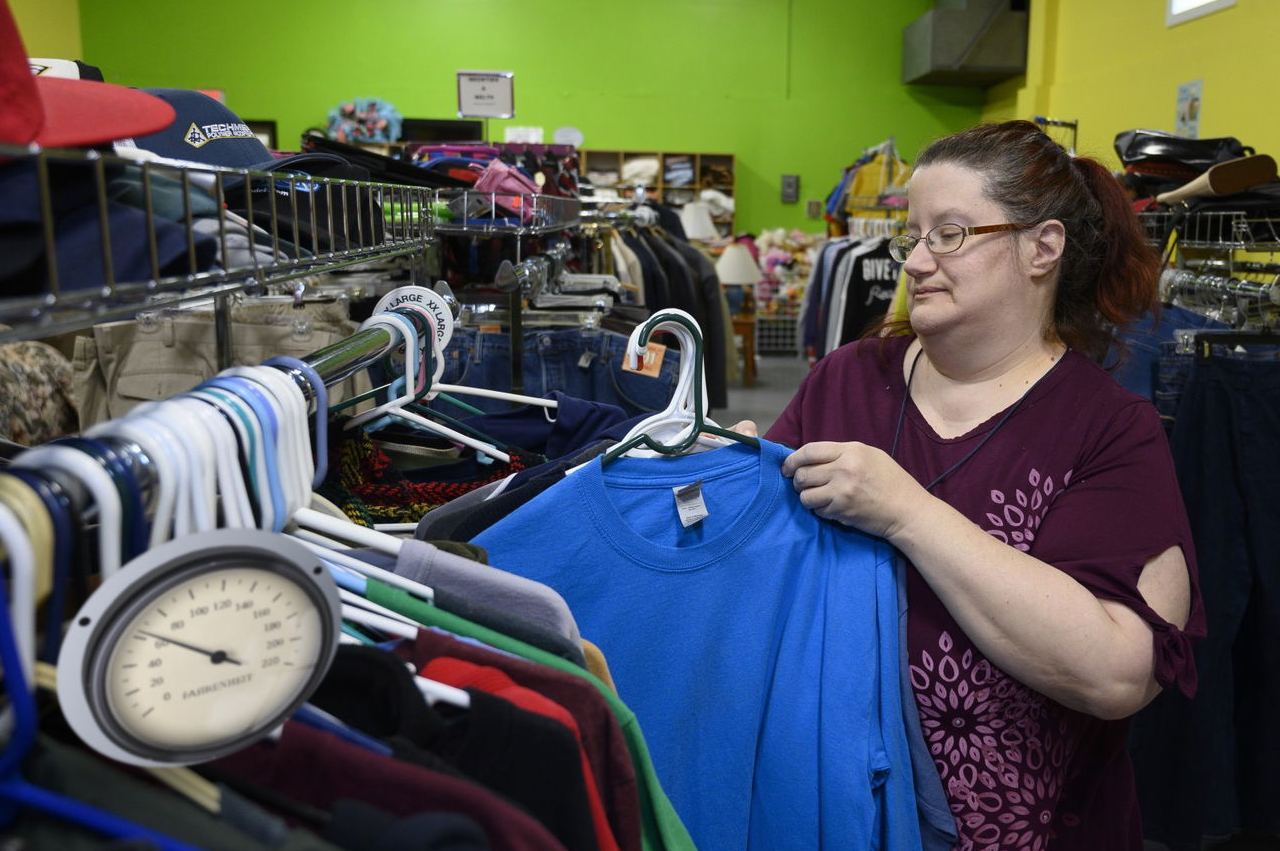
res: 65
